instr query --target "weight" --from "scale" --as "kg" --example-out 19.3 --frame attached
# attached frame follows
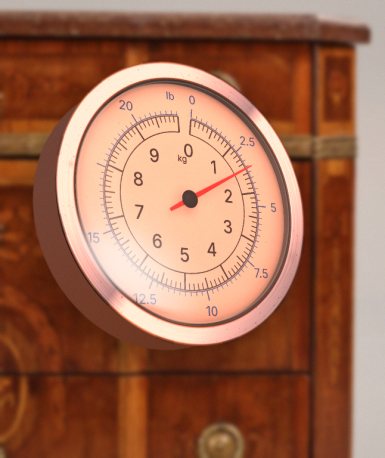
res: 1.5
